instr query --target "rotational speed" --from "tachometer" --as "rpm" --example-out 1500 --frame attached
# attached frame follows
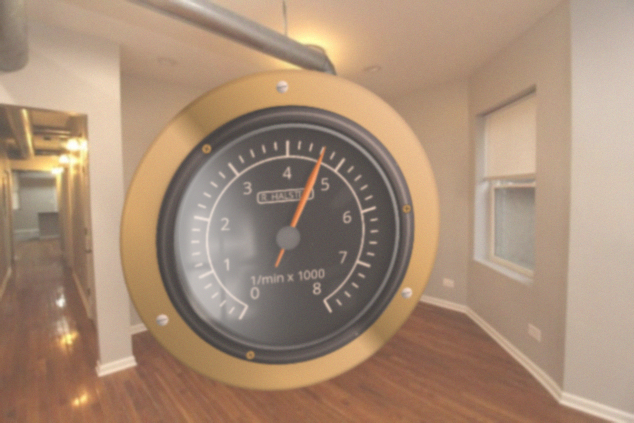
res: 4600
